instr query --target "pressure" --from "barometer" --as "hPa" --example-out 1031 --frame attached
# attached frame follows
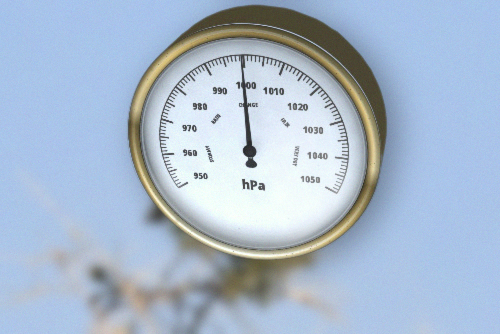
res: 1000
